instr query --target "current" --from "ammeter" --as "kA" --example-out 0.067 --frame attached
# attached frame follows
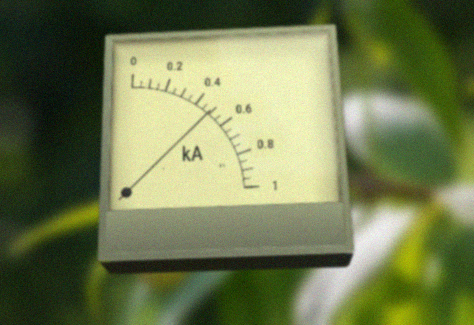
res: 0.5
